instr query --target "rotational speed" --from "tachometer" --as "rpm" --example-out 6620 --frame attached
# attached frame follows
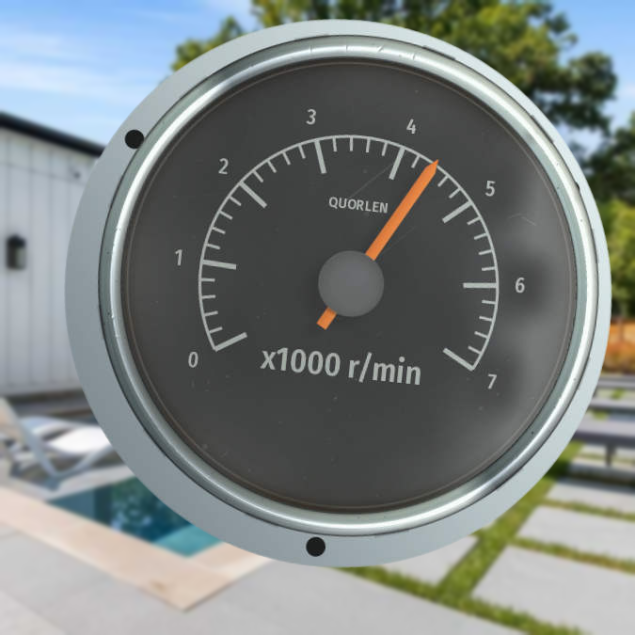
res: 4400
